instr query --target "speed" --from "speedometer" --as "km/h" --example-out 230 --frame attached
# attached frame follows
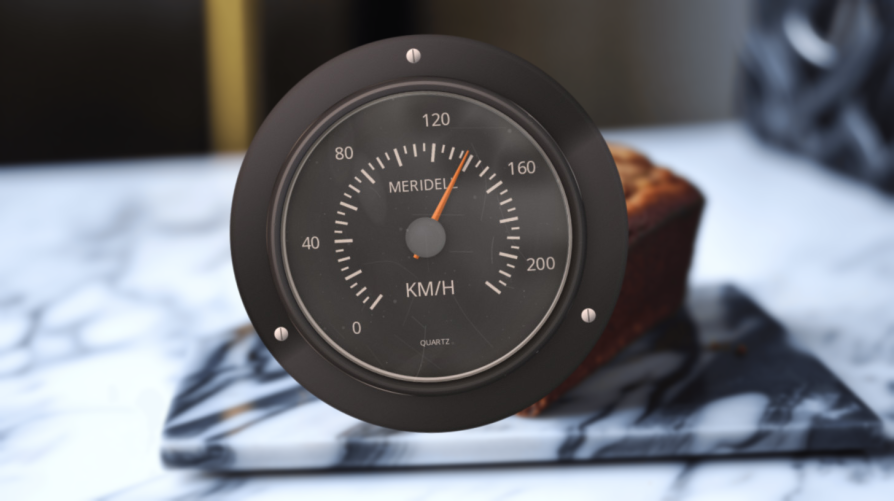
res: 137.5
